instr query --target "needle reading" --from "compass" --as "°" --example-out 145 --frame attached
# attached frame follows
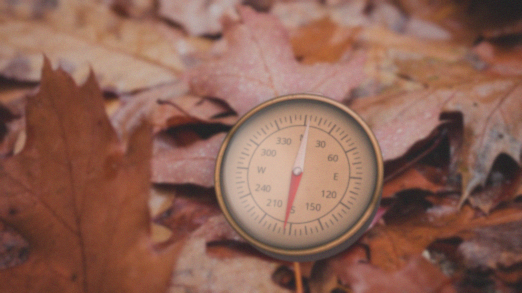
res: 185
